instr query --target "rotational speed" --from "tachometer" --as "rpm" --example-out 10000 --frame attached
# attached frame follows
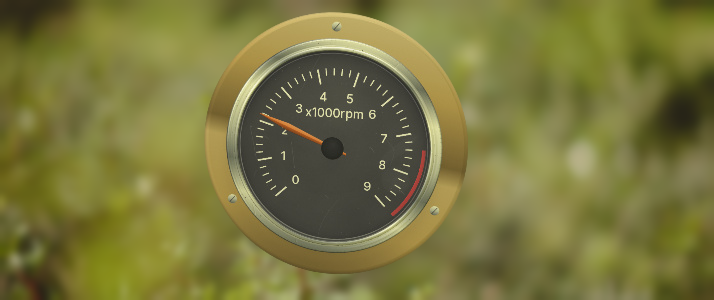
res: 2200
